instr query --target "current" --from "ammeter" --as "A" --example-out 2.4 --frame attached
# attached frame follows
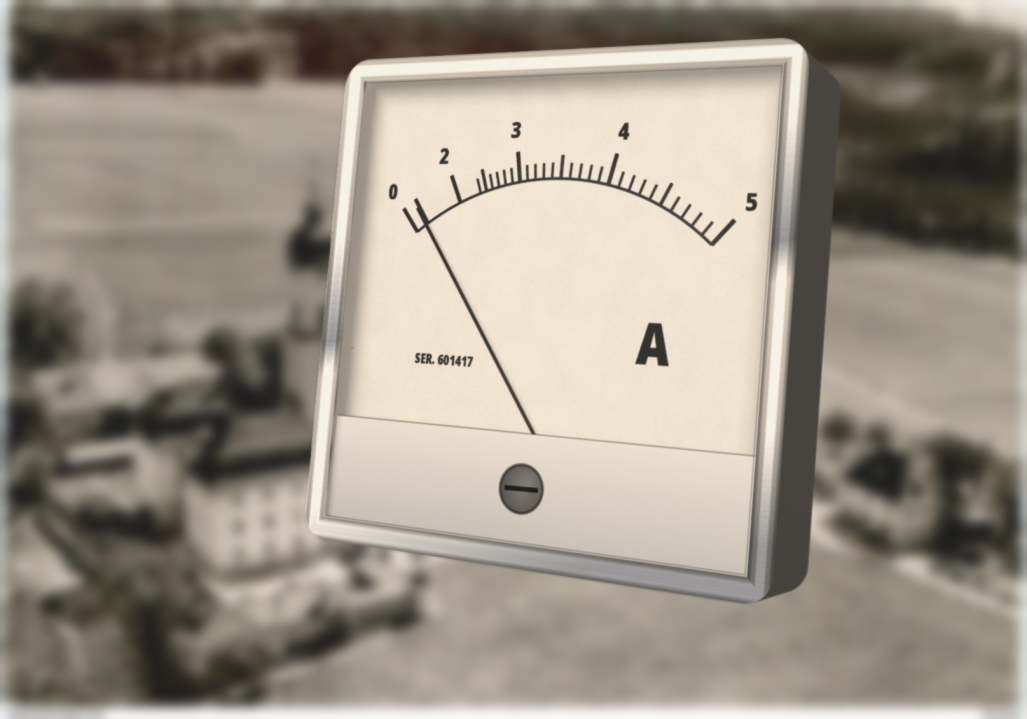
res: 1
